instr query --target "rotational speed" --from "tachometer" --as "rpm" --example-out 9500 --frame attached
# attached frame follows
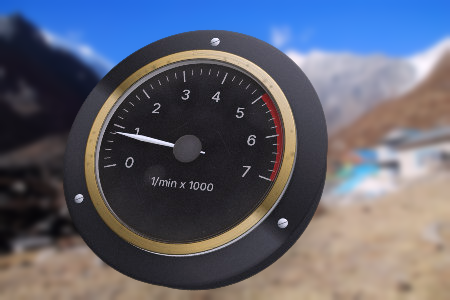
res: 800
